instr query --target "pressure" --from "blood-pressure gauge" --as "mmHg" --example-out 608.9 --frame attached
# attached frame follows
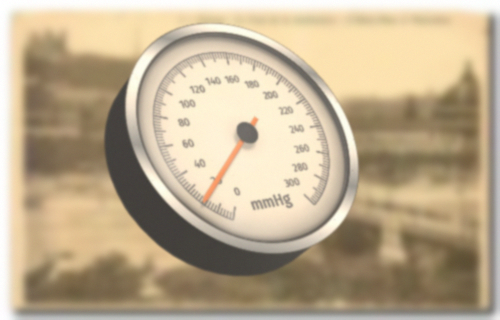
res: 20
